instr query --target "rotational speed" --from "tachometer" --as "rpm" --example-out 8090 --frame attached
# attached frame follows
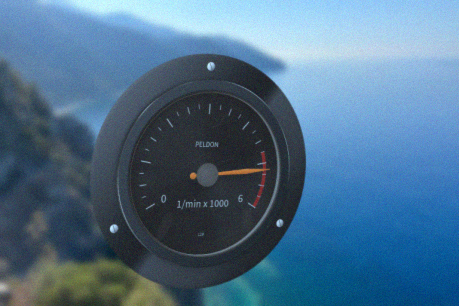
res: 5125
